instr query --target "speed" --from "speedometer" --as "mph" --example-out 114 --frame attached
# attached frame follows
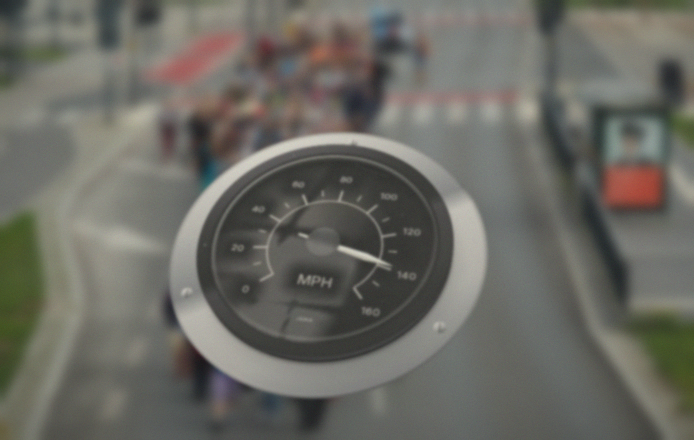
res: 140
